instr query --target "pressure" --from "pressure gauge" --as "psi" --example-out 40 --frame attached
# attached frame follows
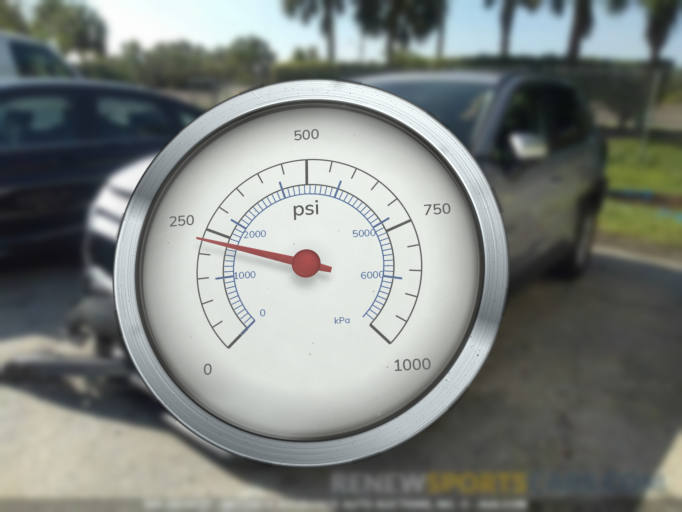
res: 225
